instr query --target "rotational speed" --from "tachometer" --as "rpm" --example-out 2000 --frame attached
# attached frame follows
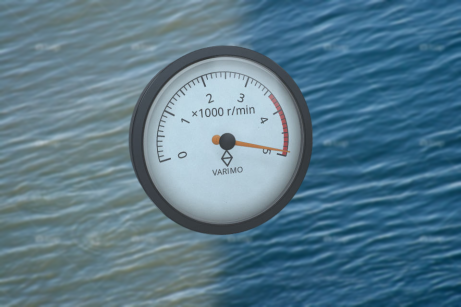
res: 4900
